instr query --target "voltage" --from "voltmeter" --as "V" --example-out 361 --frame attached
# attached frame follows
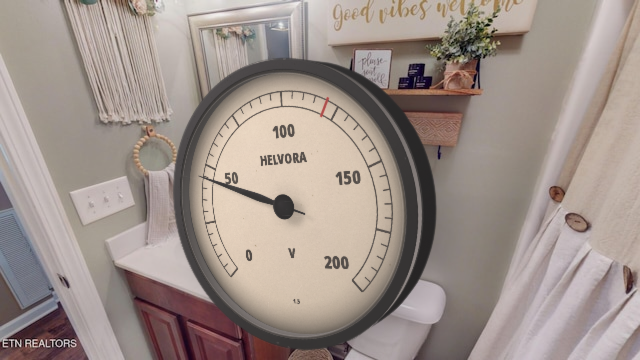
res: 45
